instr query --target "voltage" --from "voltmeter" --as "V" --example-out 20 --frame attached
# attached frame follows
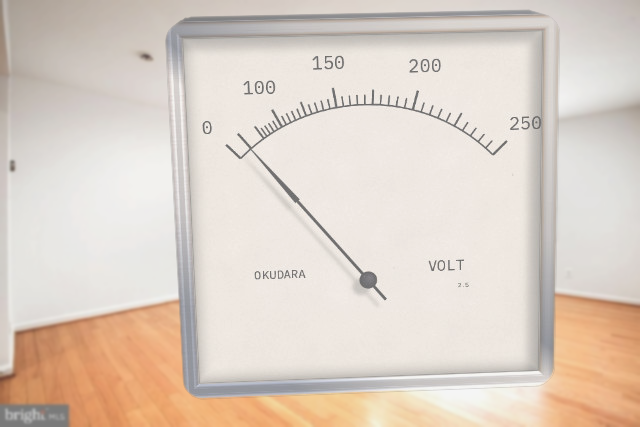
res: 50
